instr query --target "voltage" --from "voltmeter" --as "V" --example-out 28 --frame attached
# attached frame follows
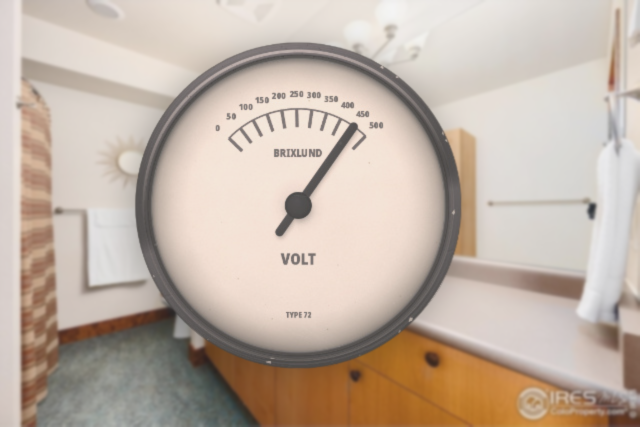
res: 450
